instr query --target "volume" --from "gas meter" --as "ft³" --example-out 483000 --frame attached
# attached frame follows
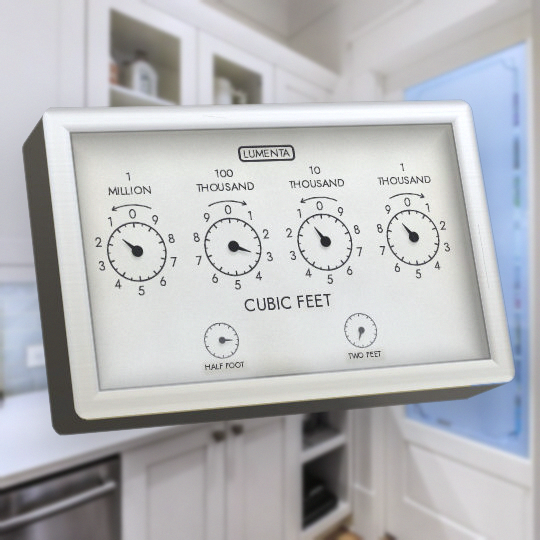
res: 130900
